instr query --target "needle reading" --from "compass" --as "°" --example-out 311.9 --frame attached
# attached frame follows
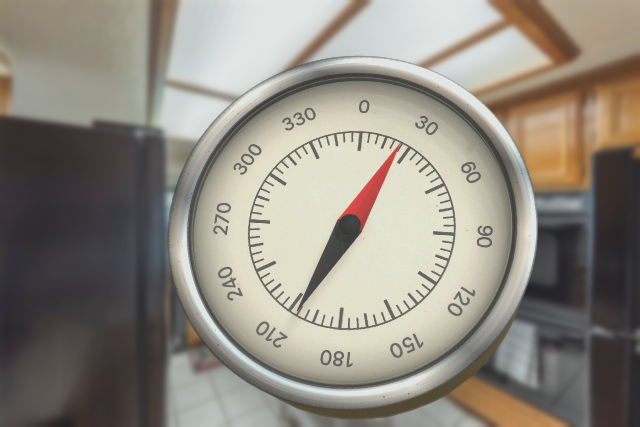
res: 25
